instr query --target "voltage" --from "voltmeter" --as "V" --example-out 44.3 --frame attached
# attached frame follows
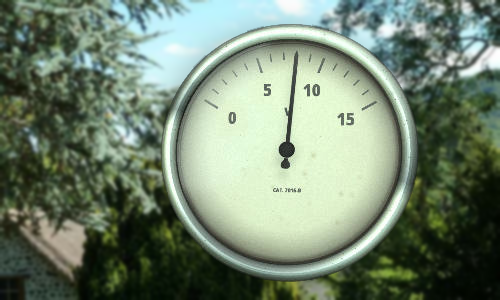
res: 8
